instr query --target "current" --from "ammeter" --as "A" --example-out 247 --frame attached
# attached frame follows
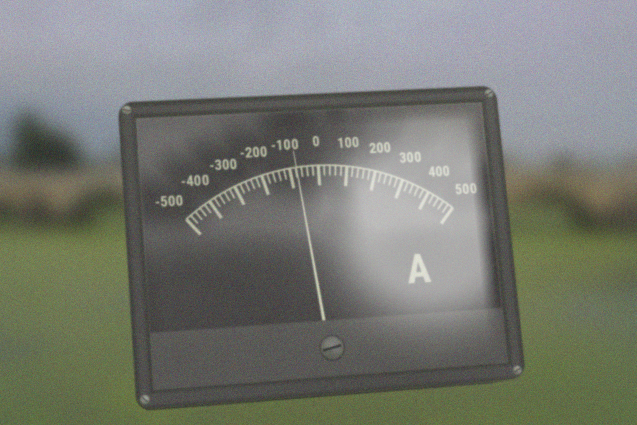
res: -80
